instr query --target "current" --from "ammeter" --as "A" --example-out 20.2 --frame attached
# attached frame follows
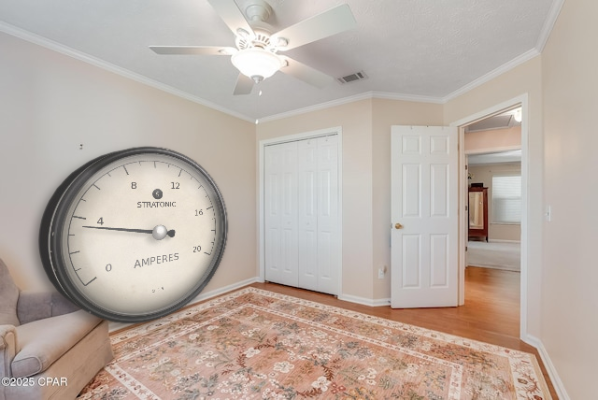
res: 3.5
